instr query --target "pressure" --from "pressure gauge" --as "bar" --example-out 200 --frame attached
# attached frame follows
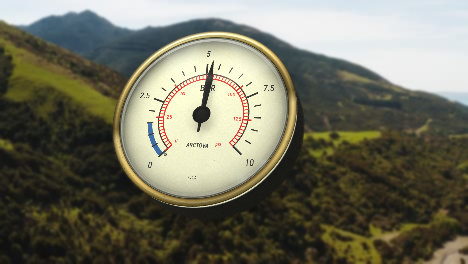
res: 5.25
